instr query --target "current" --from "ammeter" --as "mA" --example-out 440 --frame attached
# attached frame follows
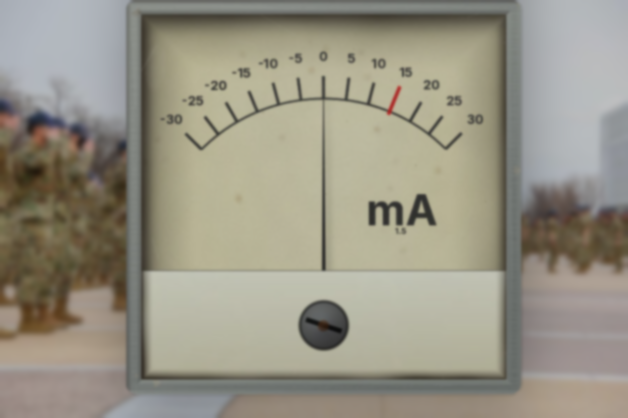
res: 0
